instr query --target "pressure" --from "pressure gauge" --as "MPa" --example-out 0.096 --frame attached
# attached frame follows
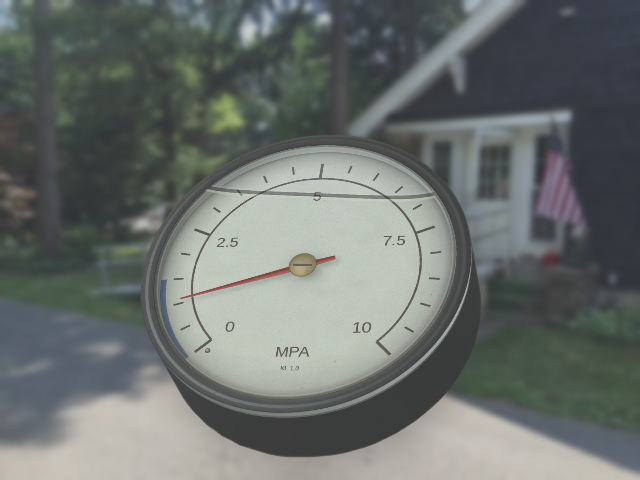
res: 1
